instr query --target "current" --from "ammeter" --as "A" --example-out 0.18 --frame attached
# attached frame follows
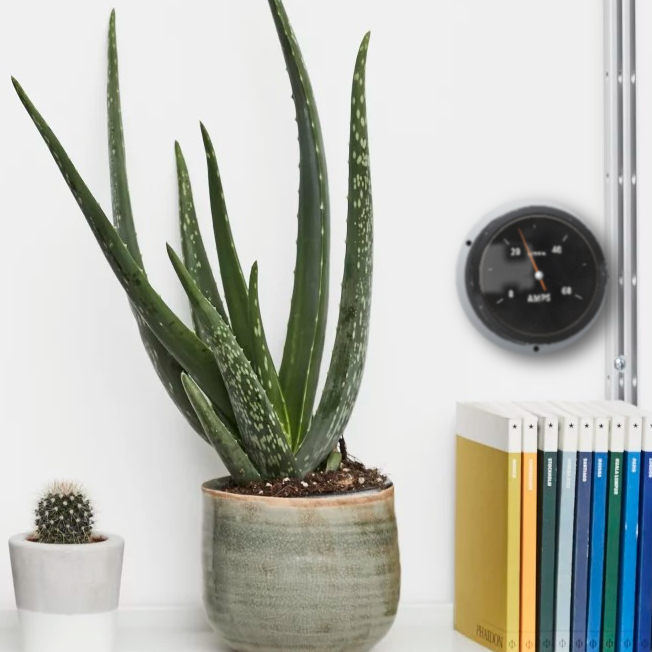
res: 25
